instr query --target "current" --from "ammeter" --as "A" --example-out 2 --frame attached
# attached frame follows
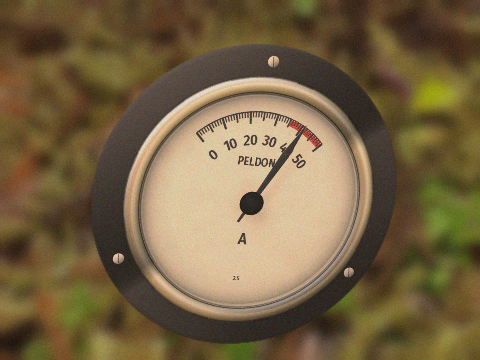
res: 40
